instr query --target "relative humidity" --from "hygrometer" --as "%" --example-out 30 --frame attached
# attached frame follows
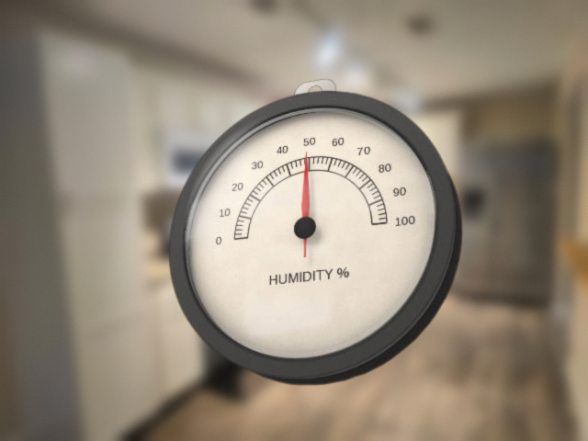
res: 50
